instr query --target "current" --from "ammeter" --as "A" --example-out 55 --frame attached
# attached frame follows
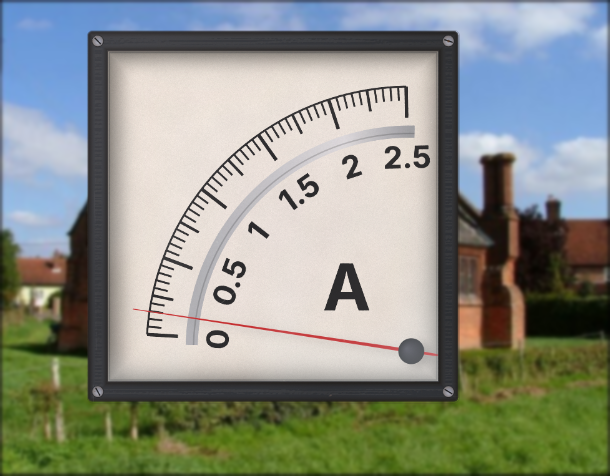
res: 0.15
